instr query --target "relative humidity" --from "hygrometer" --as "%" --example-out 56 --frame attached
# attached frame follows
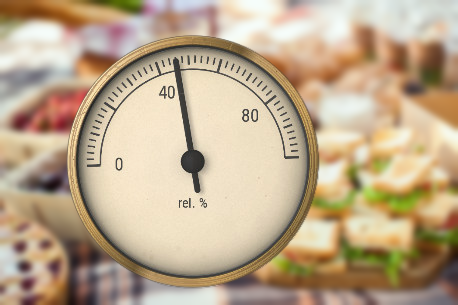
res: 46
